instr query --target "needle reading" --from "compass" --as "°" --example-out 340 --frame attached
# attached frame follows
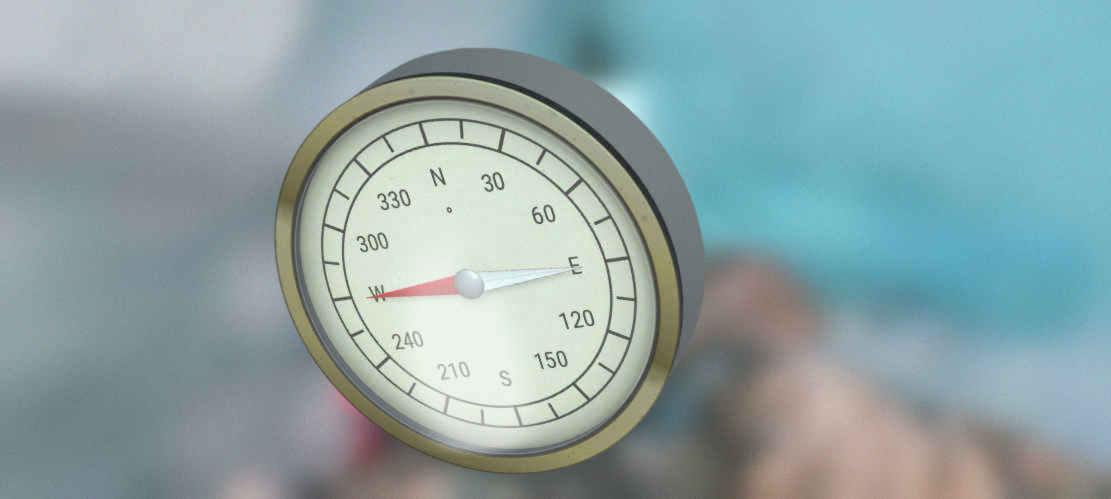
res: 270
